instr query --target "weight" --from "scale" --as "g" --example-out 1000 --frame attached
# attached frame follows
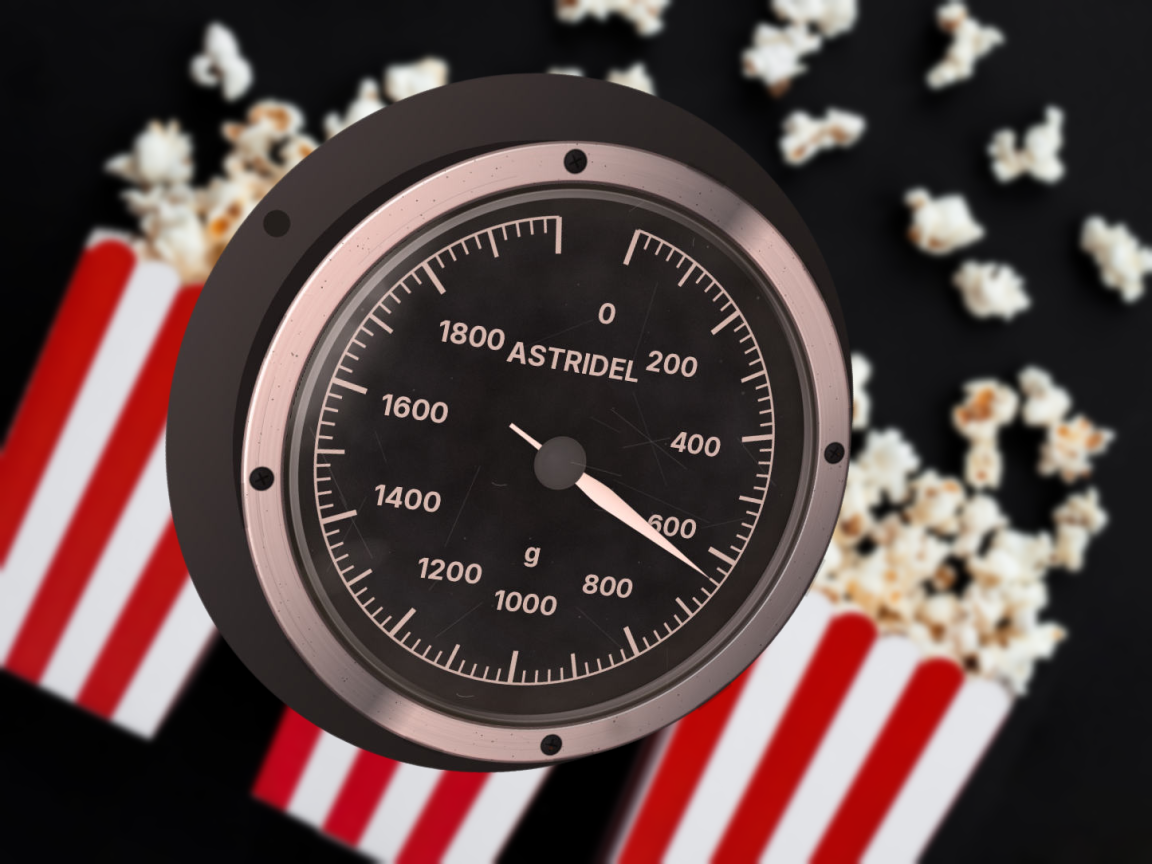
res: 640
